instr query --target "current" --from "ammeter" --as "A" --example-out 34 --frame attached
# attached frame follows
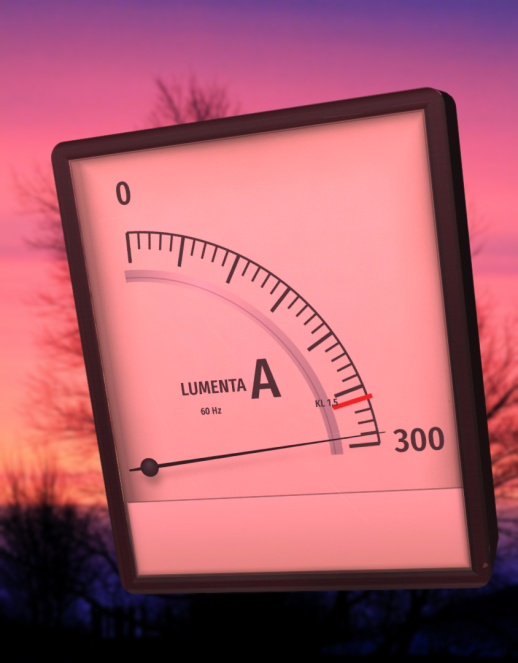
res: 290
